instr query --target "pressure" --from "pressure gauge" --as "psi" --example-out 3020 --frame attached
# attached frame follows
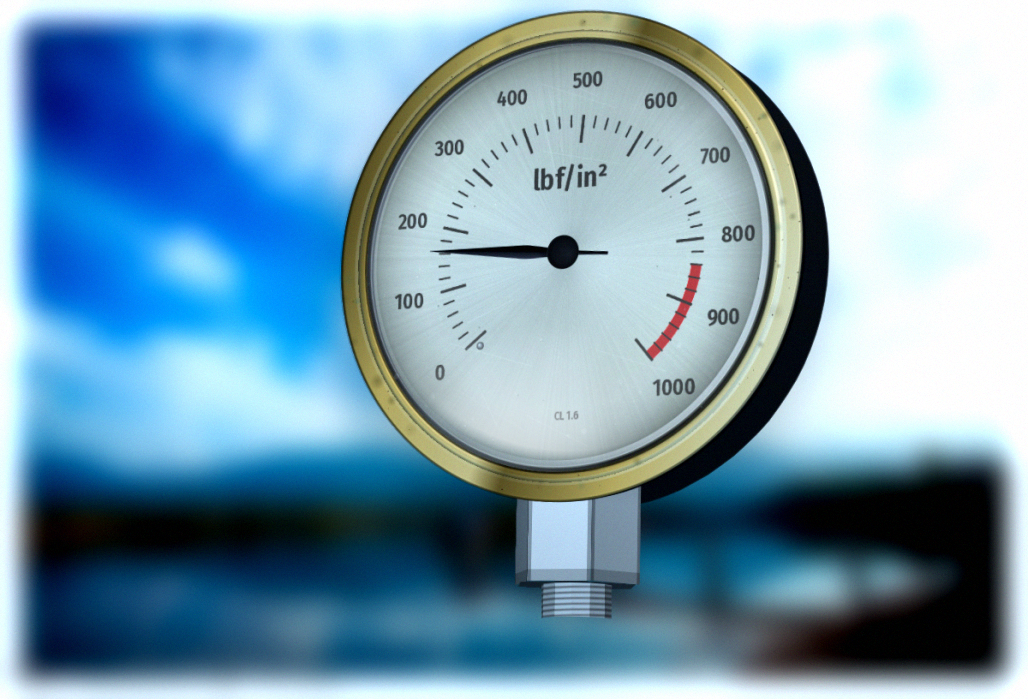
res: 160
